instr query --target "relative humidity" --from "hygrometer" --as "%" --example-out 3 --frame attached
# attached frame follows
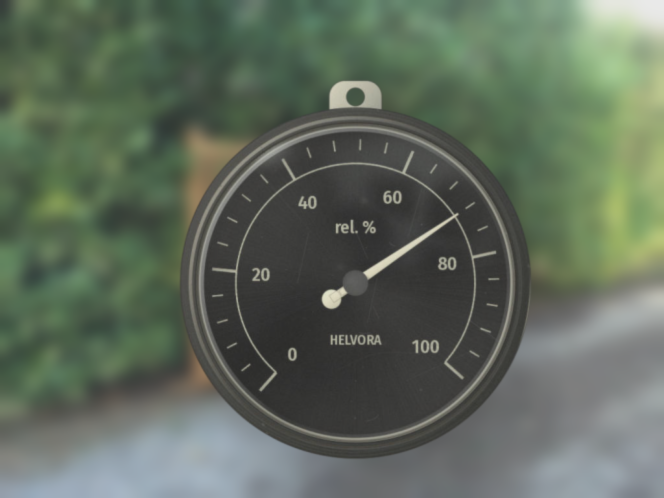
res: 72
